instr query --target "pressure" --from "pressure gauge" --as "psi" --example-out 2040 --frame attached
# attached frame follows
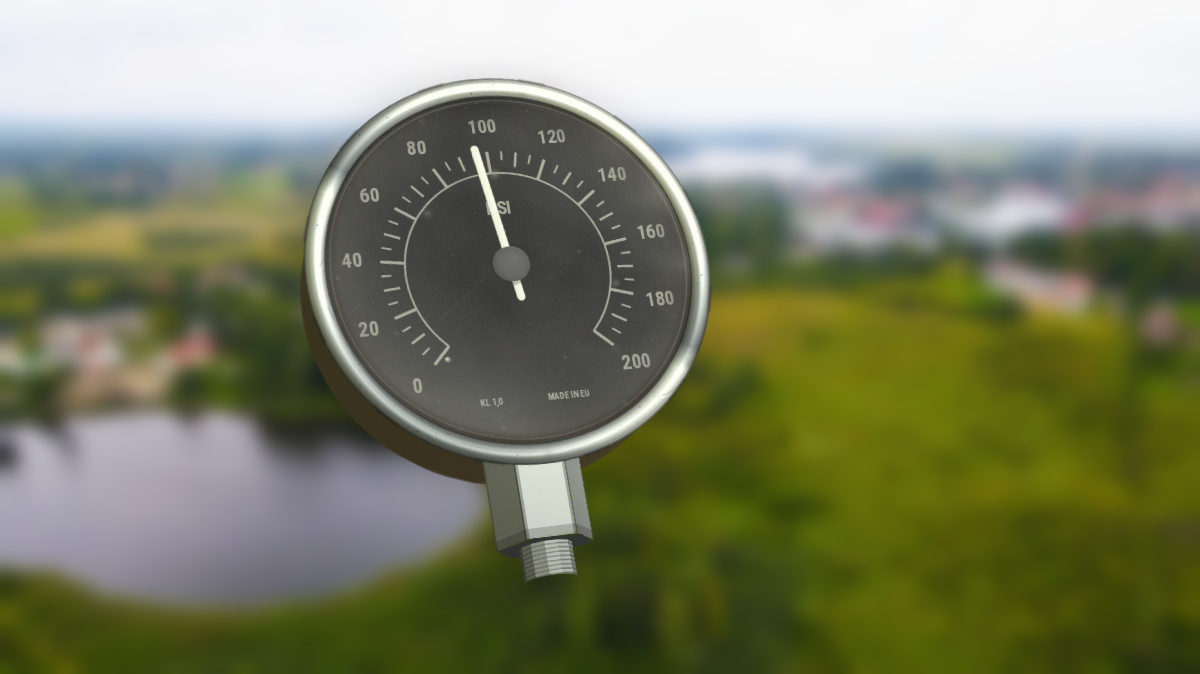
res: 95
